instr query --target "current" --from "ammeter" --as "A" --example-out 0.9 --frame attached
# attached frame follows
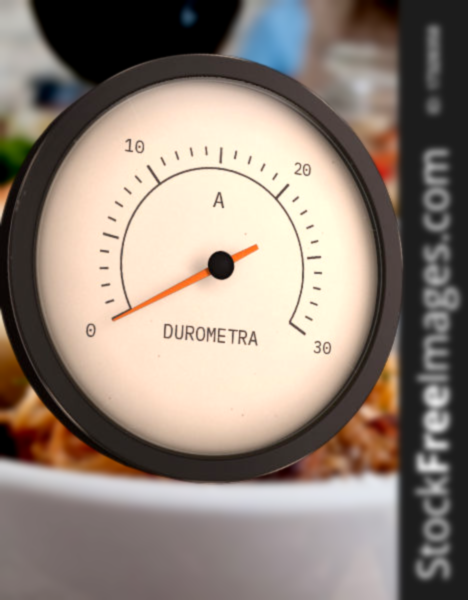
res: 0
